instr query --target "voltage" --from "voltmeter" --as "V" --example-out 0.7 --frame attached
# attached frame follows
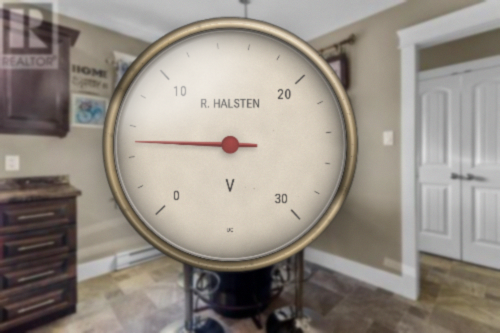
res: 5
